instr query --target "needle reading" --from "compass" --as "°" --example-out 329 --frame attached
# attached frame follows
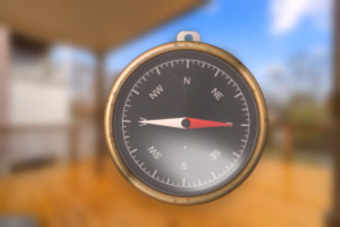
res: 90
